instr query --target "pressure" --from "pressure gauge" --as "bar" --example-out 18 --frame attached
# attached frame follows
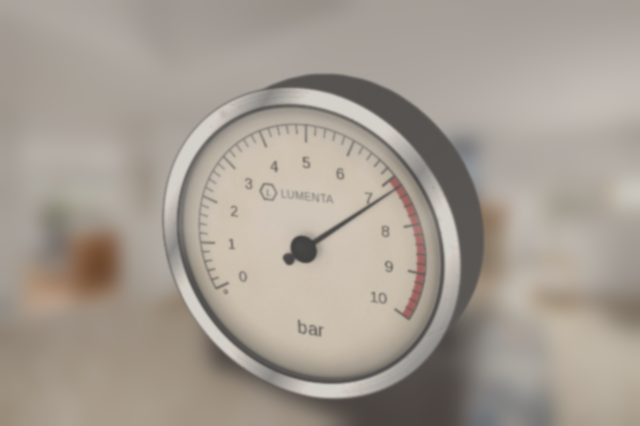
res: 7.2
